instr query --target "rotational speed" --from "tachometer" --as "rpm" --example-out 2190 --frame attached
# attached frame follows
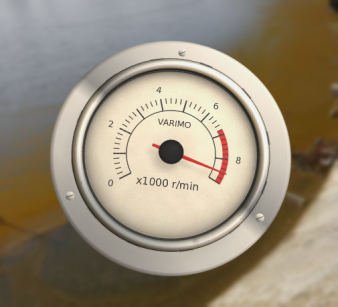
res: 8600
